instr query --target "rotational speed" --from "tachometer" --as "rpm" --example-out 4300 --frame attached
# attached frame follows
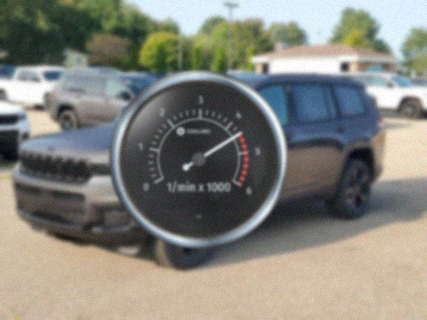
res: 4400
